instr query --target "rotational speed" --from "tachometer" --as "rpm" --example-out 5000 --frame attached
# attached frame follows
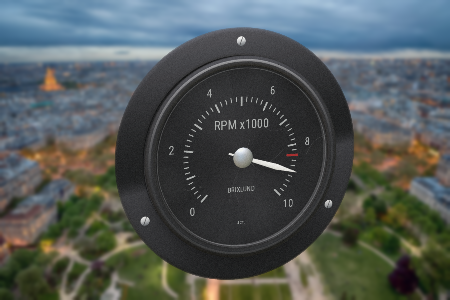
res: 9000
